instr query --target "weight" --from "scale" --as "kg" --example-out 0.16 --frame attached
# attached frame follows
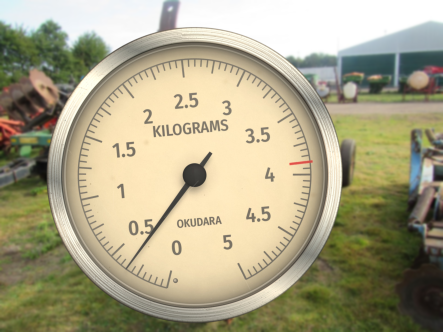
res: 0.35
